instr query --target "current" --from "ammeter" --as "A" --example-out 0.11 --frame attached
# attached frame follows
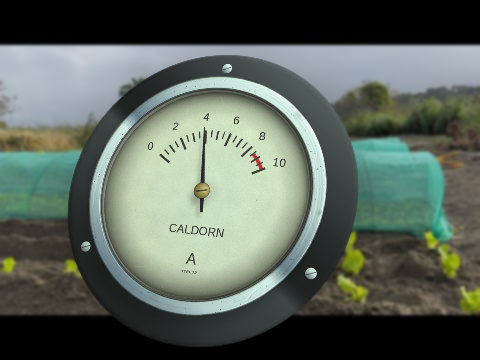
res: 4
